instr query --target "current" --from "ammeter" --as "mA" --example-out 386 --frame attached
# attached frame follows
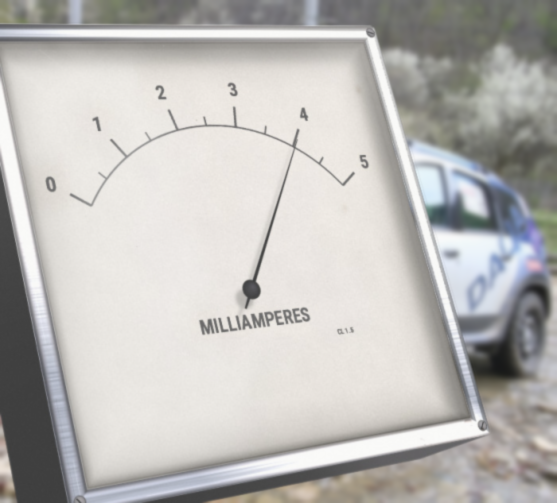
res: 4
